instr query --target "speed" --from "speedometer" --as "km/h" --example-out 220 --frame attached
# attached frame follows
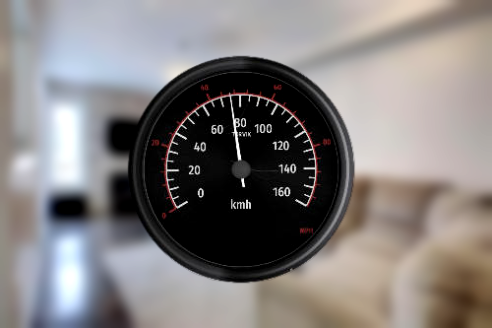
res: 75
